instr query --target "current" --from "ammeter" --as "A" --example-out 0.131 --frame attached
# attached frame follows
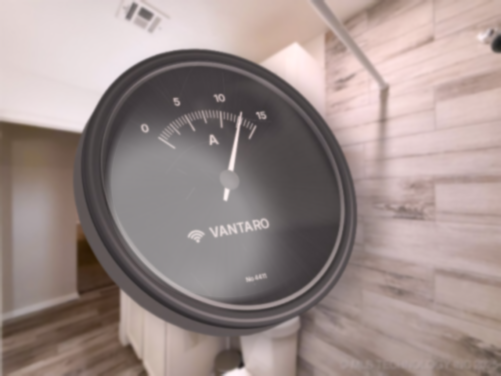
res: 12.5
